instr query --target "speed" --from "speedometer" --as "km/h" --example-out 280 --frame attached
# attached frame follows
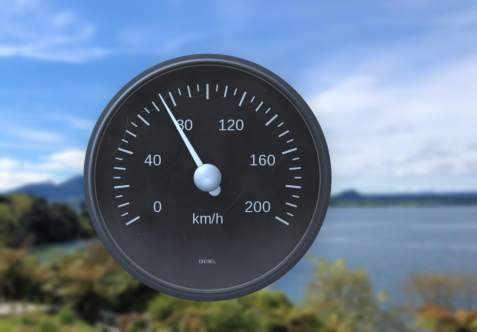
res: 75
